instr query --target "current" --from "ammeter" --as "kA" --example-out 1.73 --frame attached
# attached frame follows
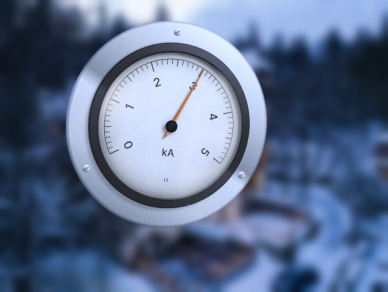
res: 3
